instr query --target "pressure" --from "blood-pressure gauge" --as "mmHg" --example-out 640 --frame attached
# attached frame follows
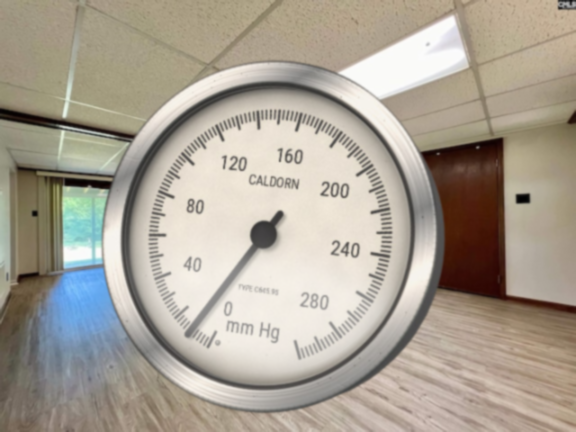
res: 10
